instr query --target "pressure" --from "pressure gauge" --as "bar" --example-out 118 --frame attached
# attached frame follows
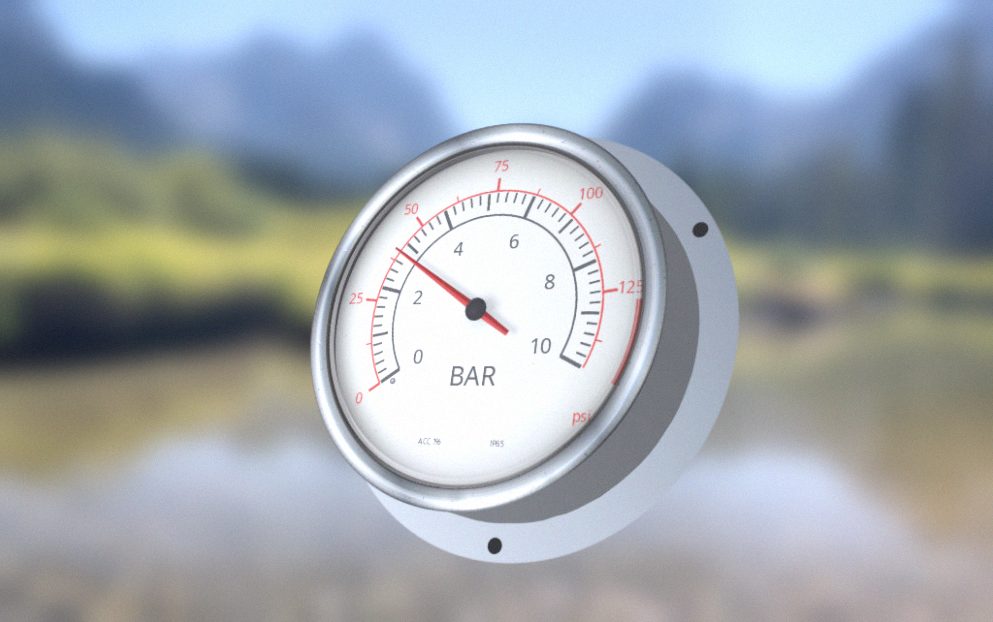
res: 2.8
